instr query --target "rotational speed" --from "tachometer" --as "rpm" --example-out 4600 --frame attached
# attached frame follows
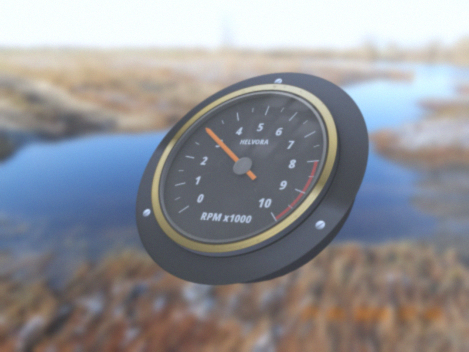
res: 3000
